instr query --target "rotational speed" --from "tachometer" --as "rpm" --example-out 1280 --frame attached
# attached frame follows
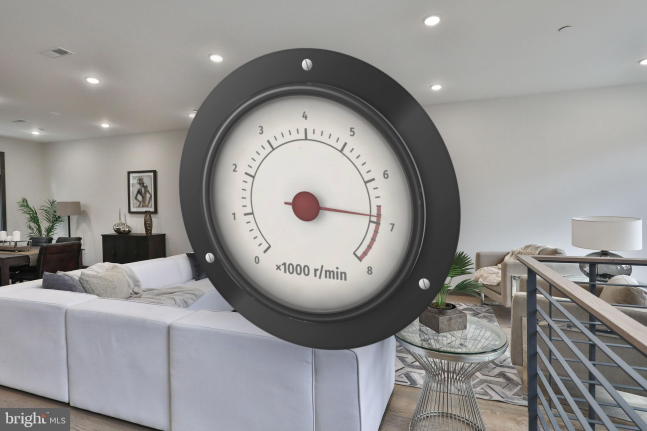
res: 6800
